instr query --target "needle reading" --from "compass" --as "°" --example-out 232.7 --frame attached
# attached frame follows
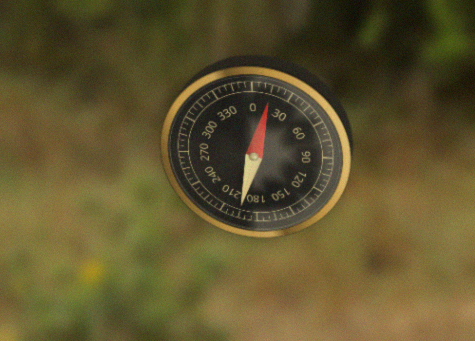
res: 15
